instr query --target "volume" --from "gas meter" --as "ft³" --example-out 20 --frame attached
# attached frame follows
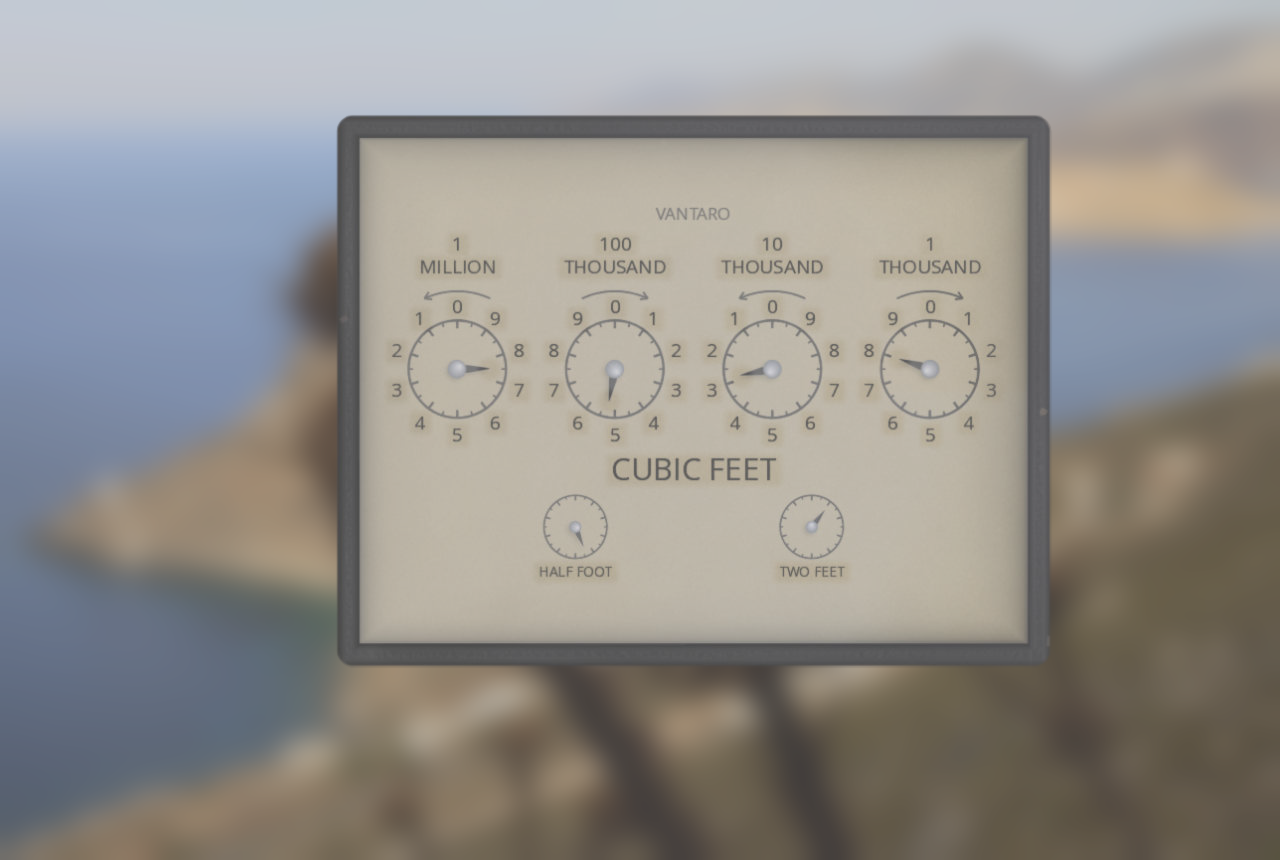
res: 752800
